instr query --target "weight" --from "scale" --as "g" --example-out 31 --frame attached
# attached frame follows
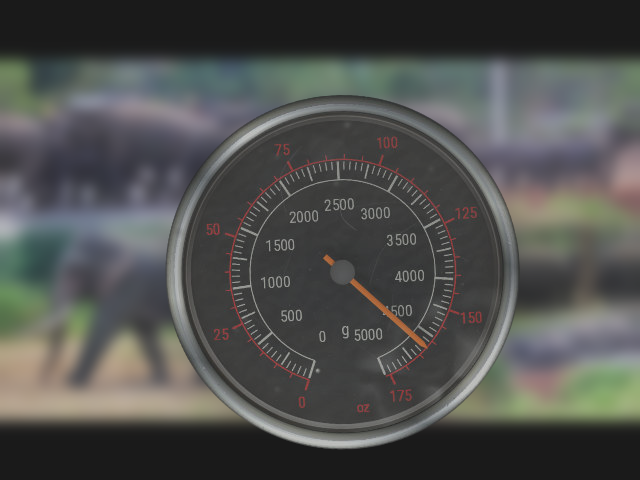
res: 4600
